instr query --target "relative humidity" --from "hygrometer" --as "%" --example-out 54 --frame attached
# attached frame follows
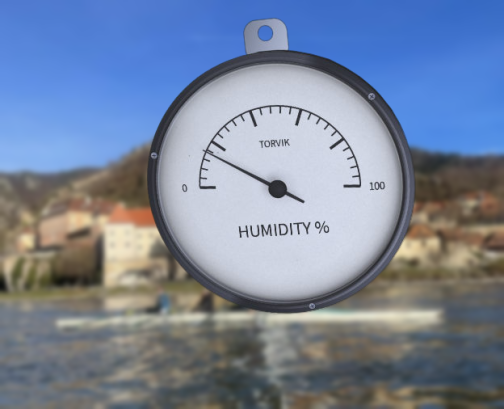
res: 16
